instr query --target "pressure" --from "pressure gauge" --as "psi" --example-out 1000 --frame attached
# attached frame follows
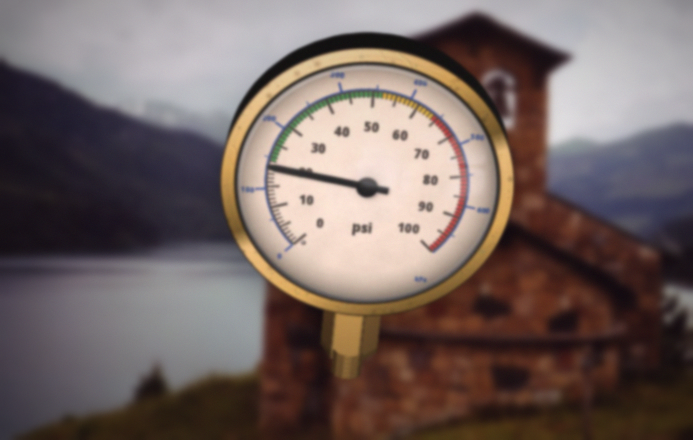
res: 20
